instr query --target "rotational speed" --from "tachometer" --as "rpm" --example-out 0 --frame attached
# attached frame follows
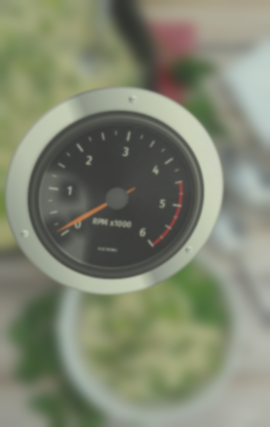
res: 125
